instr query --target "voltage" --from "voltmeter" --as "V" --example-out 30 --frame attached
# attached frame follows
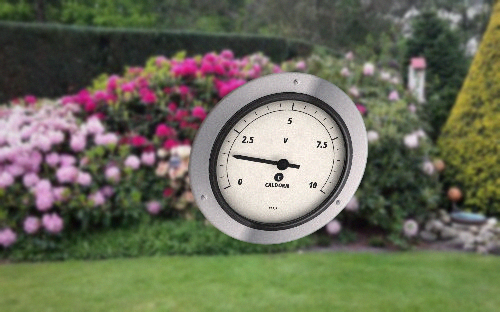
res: 1.5
